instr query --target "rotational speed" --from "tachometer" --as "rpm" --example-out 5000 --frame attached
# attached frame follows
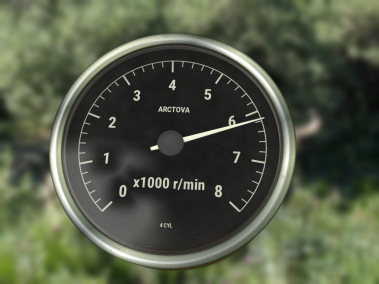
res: 6200
